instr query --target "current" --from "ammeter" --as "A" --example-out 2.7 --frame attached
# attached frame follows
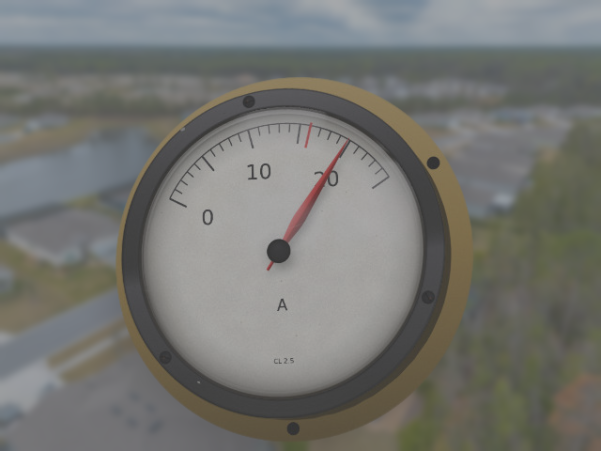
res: 20
